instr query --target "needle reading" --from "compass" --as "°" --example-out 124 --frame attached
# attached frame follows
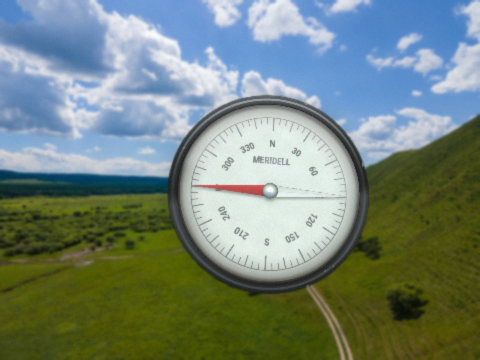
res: 270
